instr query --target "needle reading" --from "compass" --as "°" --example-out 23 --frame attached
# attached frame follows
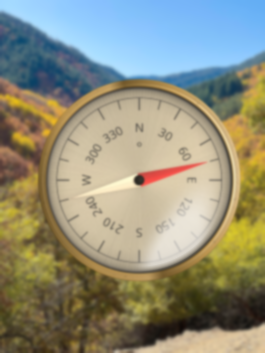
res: 75
